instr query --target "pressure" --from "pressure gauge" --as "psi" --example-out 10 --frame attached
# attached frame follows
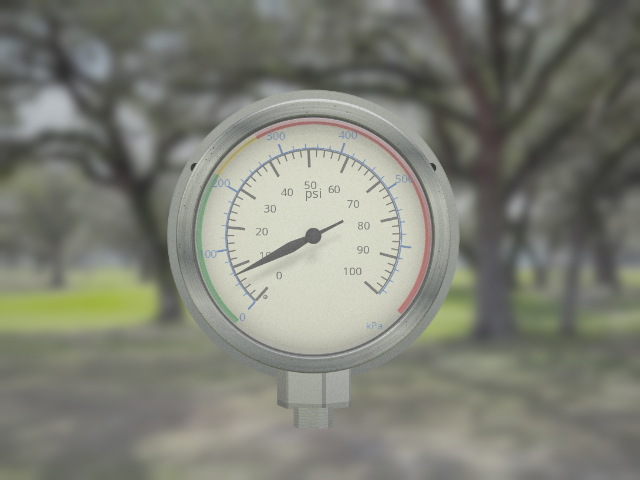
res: 8
